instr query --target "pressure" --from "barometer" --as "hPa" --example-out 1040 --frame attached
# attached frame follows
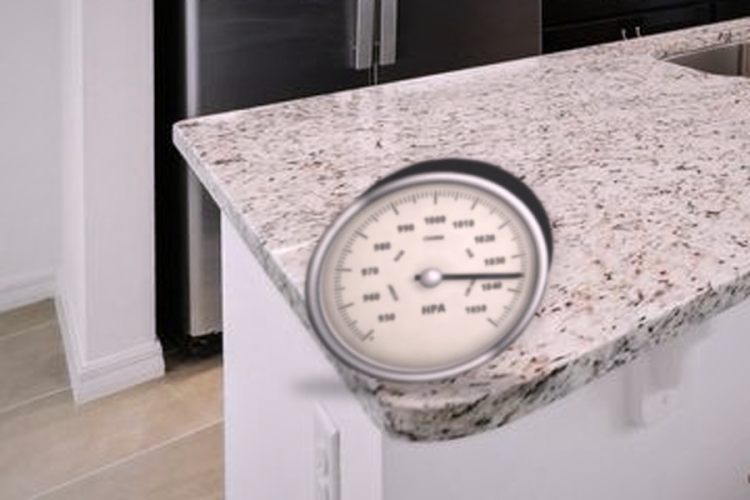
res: 1035
